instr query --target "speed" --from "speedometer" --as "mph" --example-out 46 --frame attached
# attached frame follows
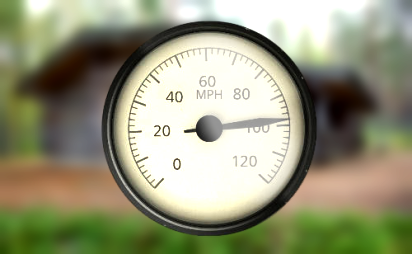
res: 98
